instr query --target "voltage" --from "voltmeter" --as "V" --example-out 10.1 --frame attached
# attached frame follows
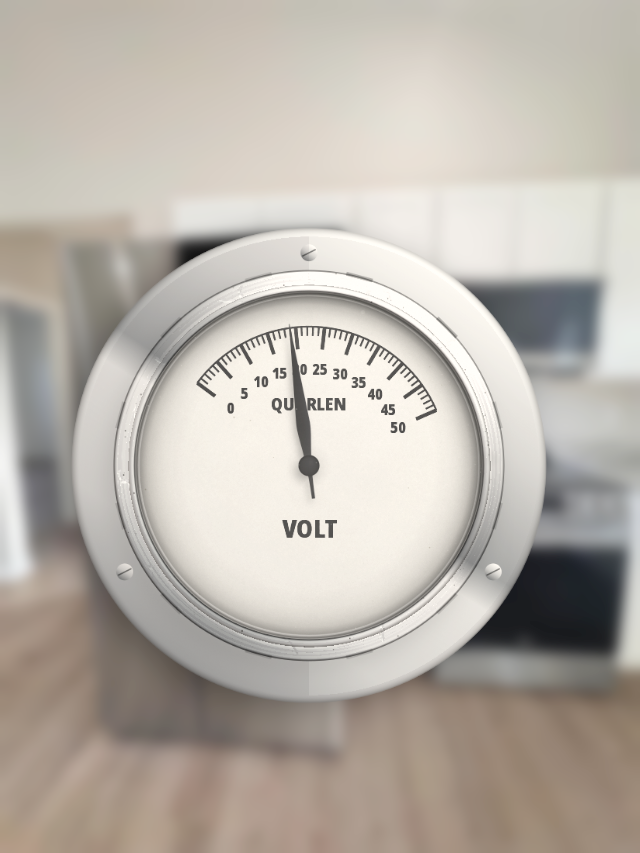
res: 19
